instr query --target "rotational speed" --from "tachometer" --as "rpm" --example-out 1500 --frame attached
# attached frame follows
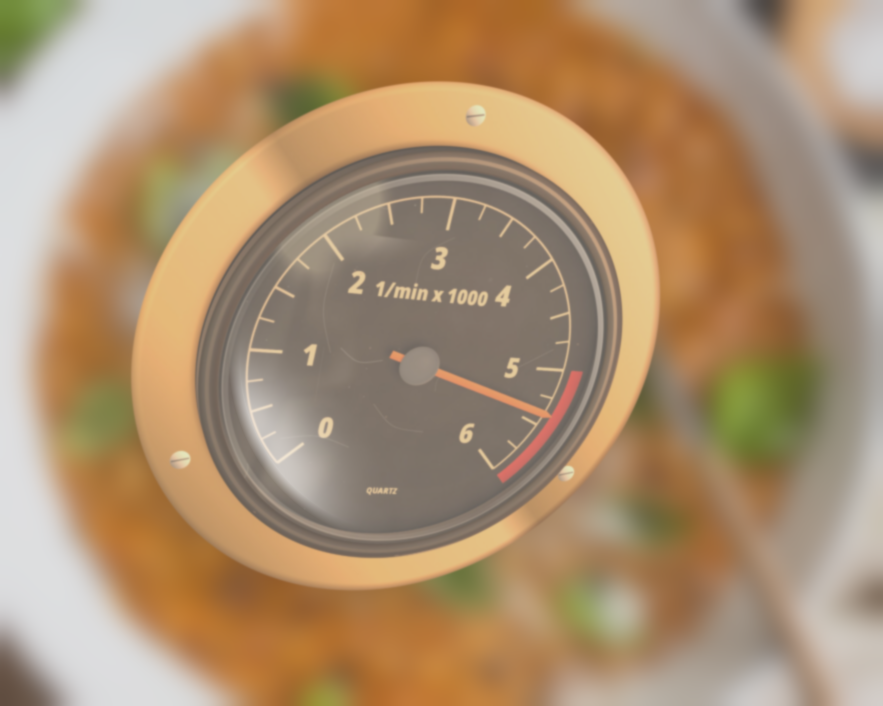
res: 5375
